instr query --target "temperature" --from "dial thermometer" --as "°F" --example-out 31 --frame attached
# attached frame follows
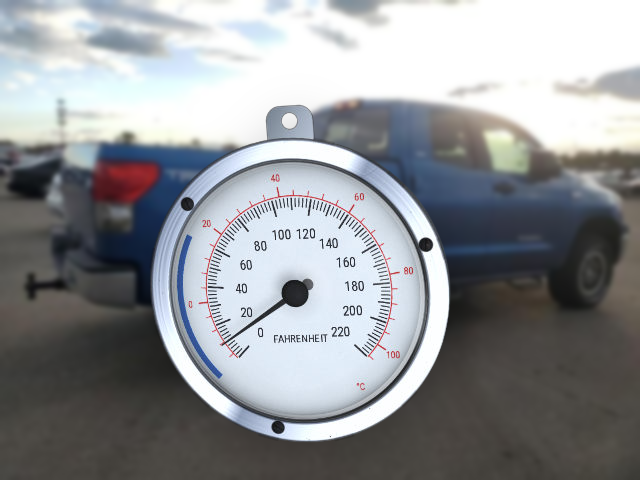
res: 10
